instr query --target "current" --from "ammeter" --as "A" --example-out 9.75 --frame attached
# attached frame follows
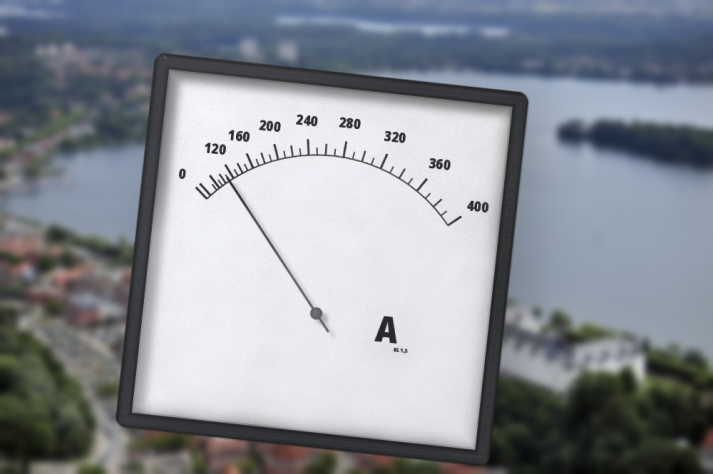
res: 110
